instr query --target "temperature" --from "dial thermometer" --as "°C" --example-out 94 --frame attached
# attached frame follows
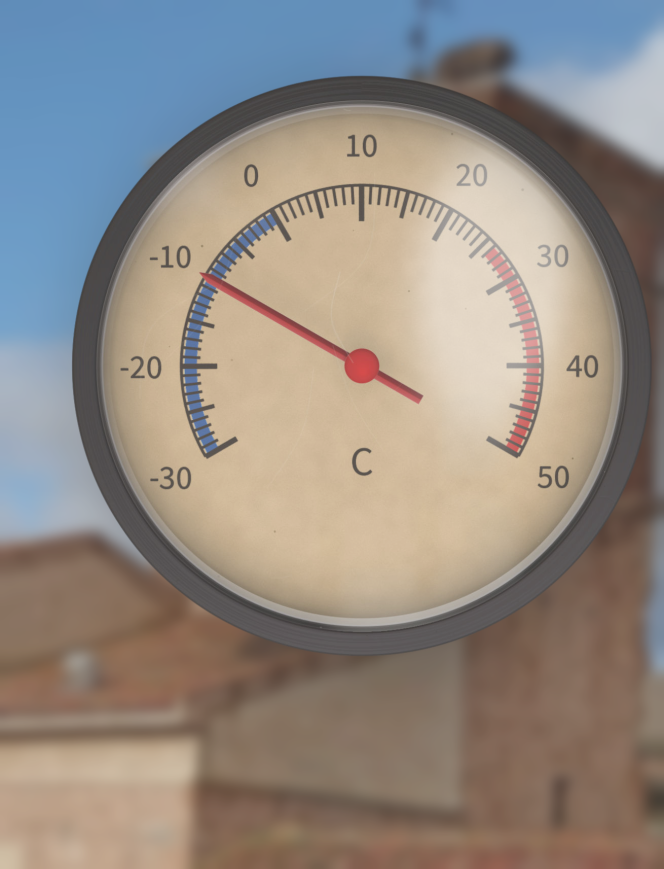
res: -10
